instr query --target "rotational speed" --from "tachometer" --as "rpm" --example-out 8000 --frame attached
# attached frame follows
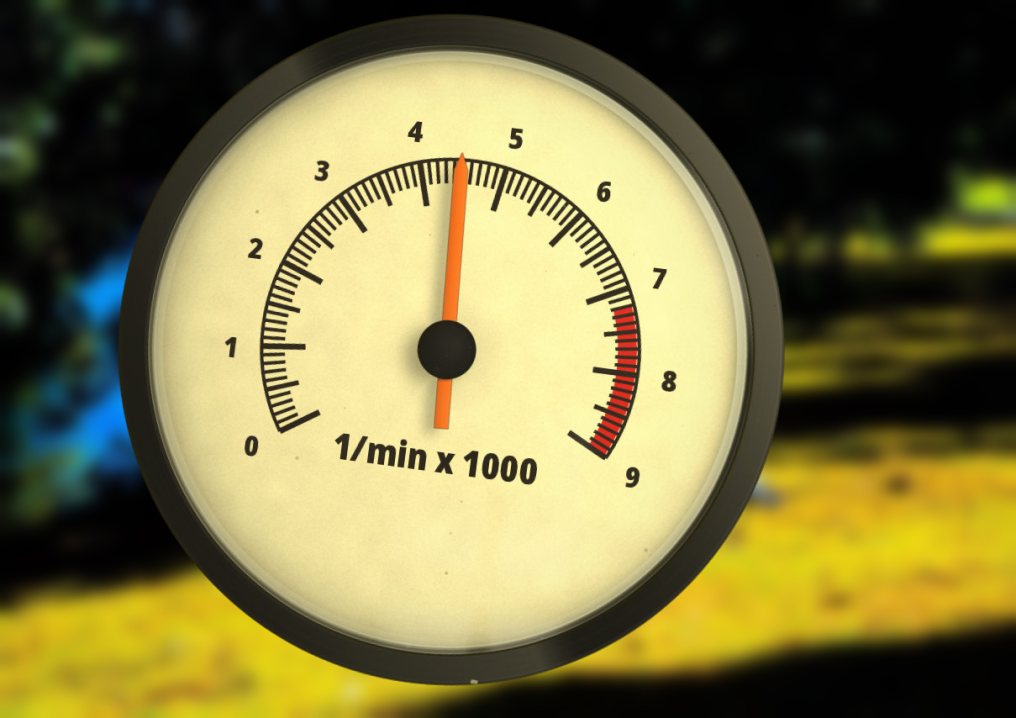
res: 4500
